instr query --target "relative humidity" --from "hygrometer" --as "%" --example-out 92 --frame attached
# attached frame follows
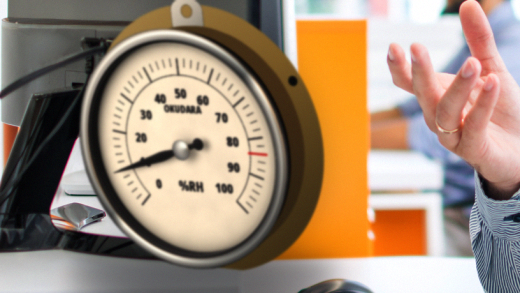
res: 10
